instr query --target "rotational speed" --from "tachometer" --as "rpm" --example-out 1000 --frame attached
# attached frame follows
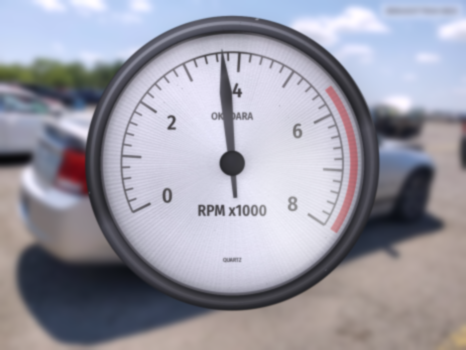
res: 3700
